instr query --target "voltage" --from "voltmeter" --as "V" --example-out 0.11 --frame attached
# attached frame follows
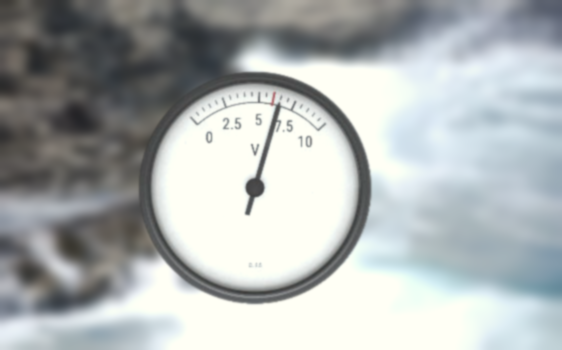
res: 6.5
